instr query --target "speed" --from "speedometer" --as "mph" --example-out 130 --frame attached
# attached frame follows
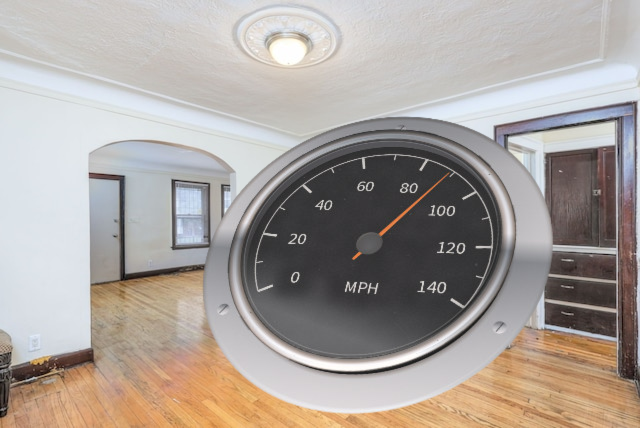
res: 90
